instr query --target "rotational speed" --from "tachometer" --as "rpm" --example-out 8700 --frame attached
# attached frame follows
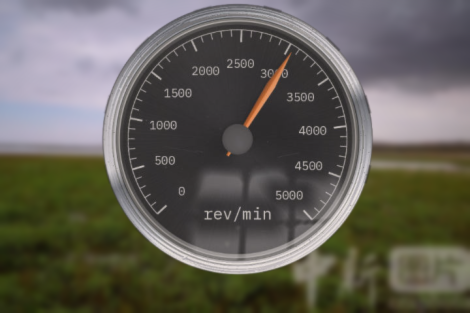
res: 3050
